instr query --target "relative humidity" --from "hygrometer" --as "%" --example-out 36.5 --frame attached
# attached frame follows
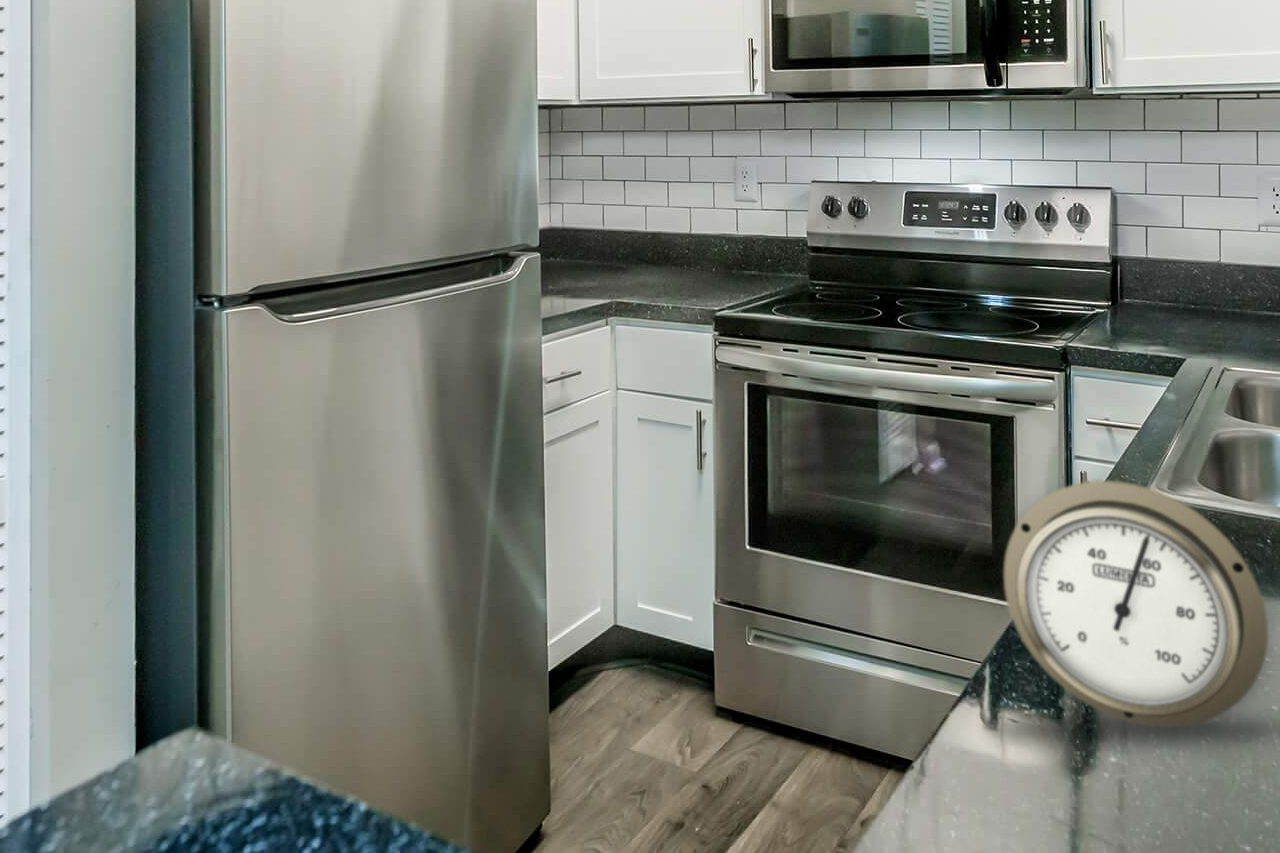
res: 56
